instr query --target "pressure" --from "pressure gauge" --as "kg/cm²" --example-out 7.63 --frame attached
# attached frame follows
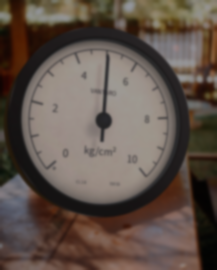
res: 5
